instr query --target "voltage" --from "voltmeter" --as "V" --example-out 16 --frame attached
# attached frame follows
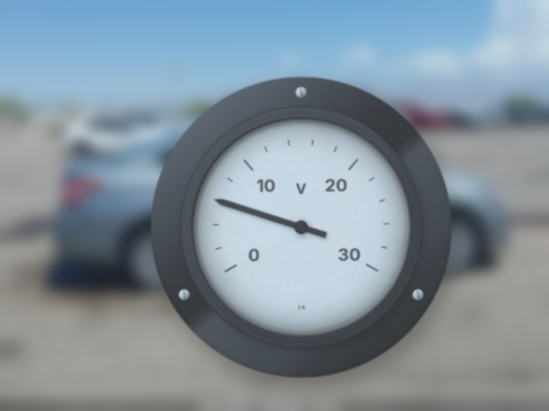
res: 6
